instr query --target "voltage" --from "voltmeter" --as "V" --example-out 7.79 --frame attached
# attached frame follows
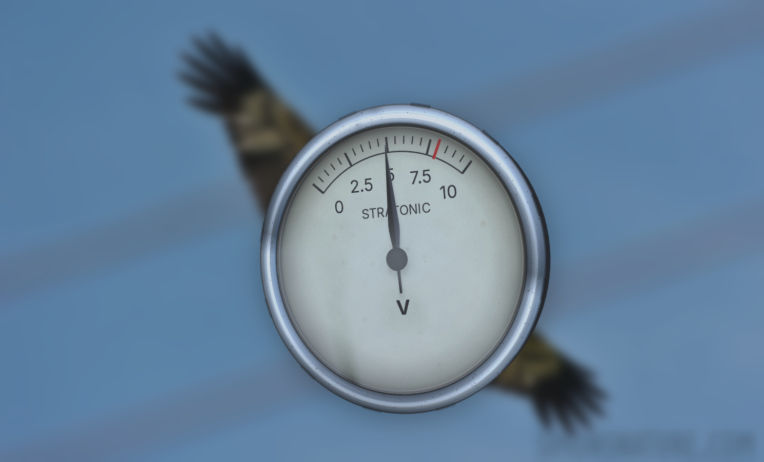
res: 5
